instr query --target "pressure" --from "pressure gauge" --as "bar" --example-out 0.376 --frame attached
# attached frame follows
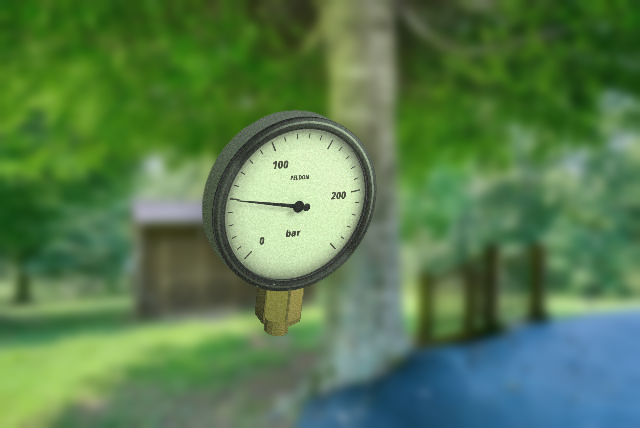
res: 50
